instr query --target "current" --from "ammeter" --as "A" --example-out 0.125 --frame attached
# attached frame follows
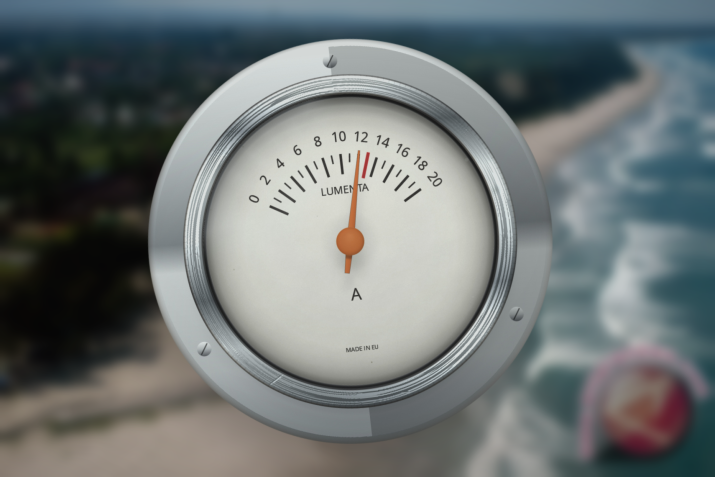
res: 12
